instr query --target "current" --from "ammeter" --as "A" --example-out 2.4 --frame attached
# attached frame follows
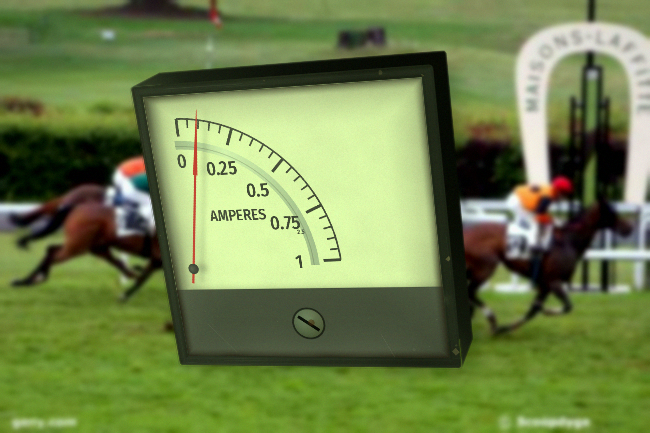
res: 0.1
